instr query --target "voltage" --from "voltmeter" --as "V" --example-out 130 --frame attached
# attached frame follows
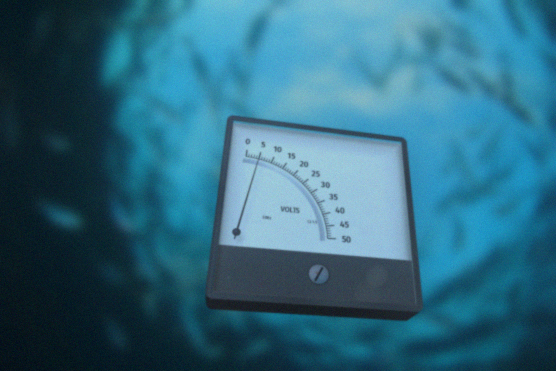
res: 5
